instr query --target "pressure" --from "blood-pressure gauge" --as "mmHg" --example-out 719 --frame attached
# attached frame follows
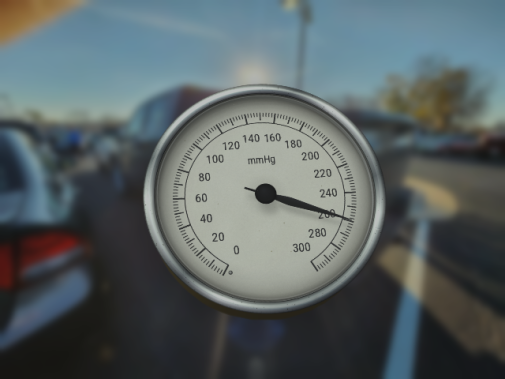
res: 260
